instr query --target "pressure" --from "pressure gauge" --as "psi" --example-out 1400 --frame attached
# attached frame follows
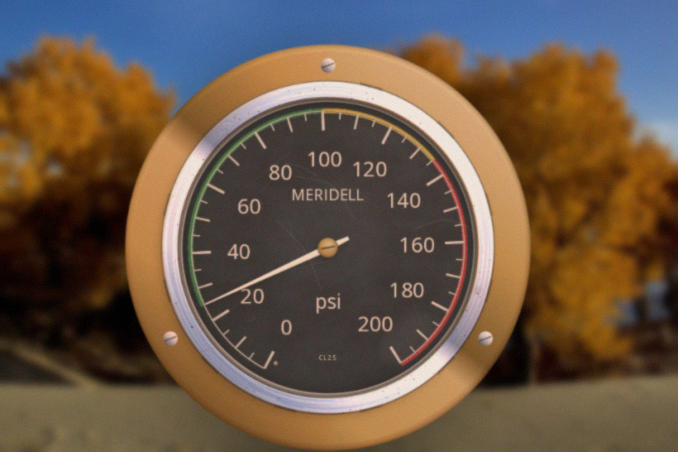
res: 25
